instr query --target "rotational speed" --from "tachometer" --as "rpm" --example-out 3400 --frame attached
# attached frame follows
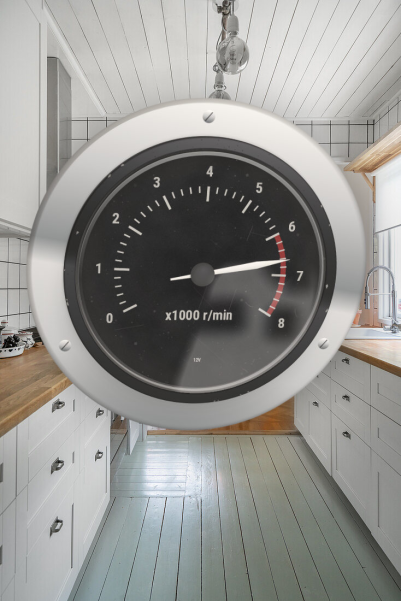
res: 6600
